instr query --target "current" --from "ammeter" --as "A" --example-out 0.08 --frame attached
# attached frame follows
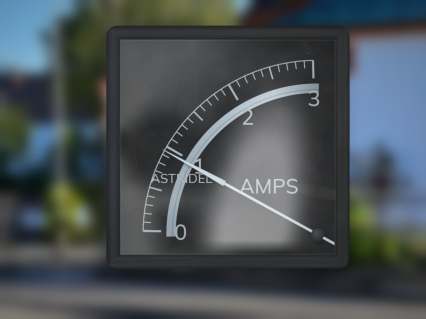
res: 0.95
